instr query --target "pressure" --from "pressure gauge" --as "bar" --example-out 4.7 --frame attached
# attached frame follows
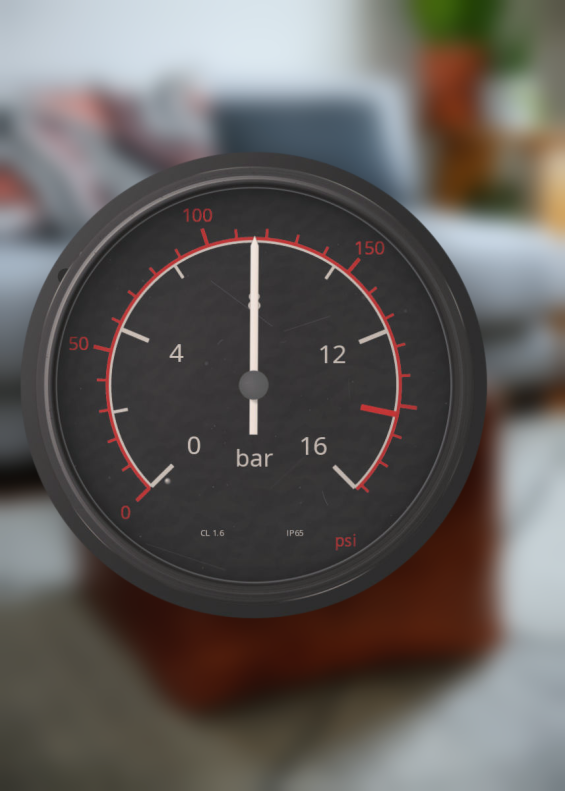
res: 8
